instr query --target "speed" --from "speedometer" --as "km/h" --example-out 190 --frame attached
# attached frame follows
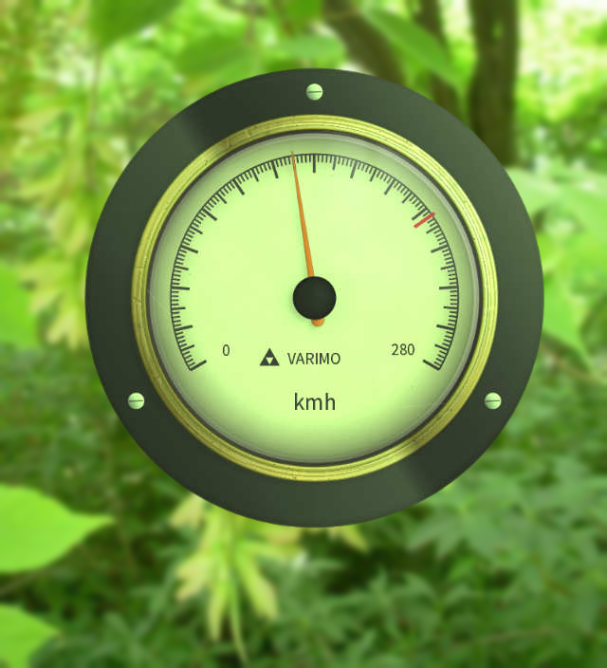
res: 130
